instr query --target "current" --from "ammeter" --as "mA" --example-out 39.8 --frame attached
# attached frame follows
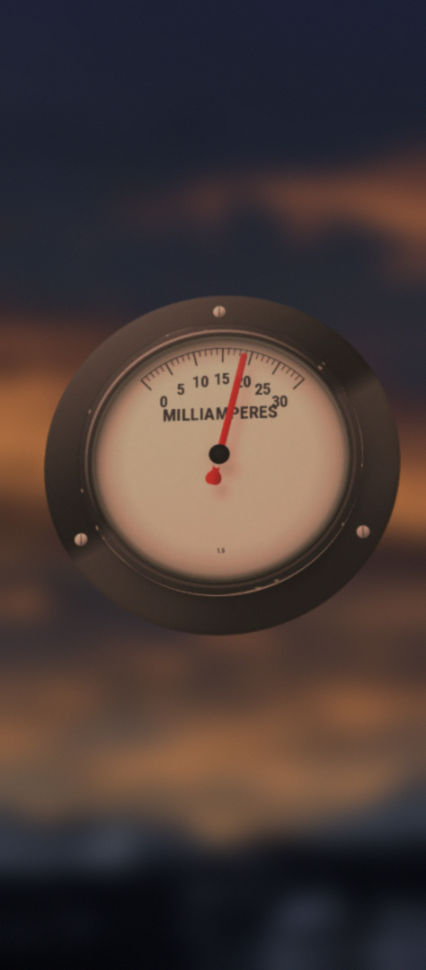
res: 19
